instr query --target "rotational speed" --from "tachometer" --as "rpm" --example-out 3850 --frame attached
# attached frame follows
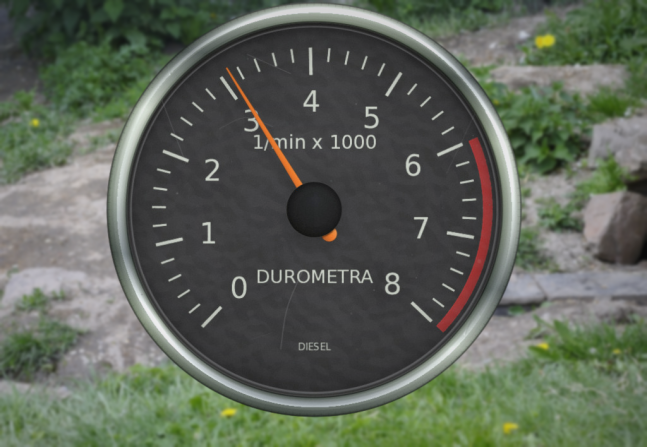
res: 3100
